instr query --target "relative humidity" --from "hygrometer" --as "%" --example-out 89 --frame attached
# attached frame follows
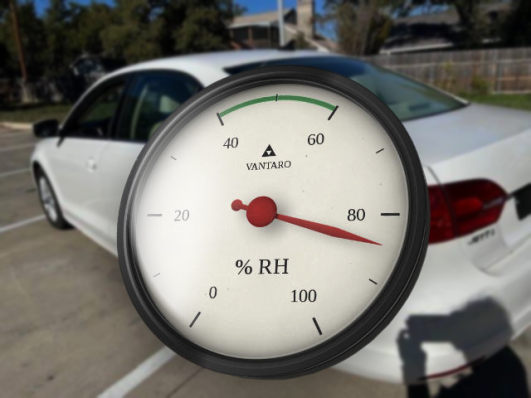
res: 85
